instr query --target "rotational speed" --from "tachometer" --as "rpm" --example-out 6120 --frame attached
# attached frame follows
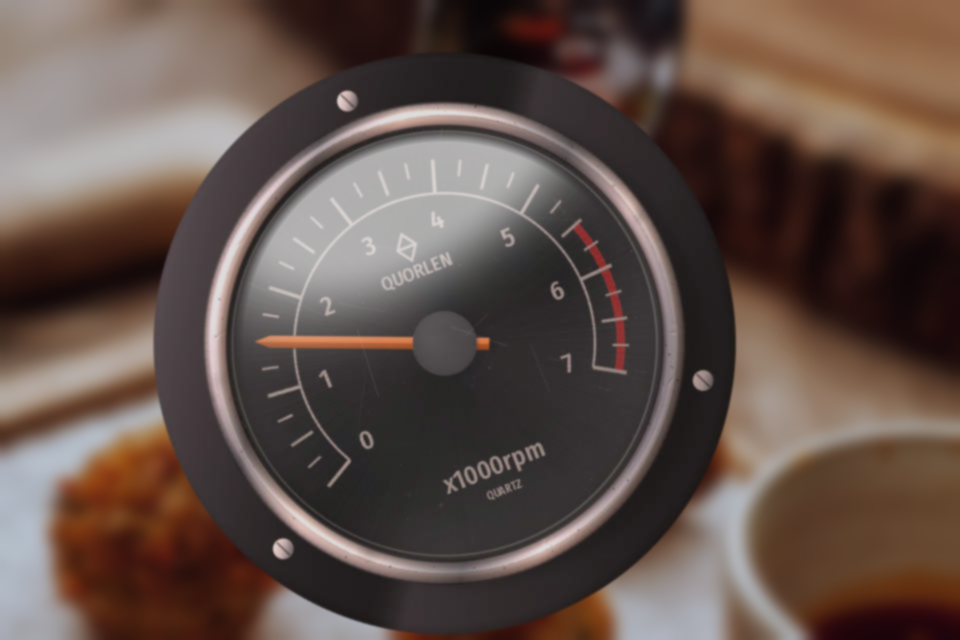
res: 1500
